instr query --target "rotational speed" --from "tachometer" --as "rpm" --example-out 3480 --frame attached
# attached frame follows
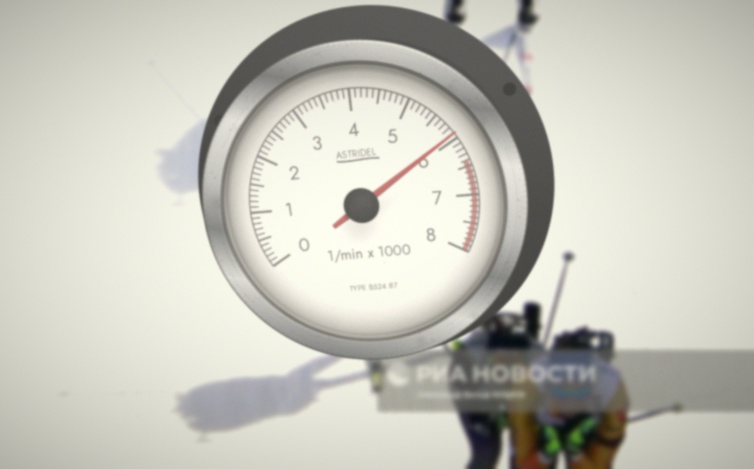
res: 5900
